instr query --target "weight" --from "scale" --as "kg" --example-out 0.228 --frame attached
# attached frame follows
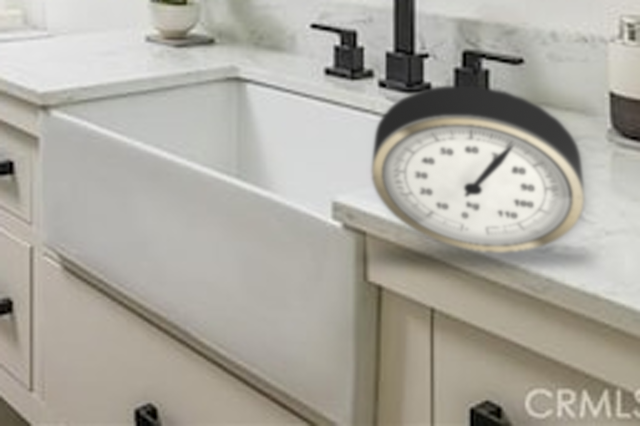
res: 70
